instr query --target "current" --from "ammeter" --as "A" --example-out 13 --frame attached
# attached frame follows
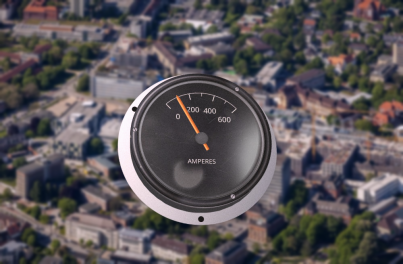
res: 100
